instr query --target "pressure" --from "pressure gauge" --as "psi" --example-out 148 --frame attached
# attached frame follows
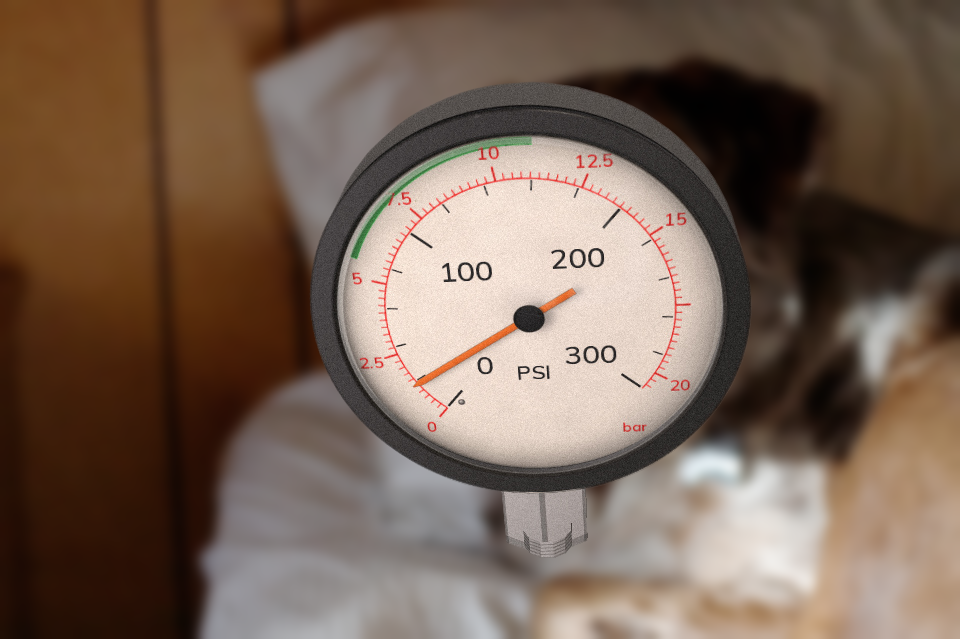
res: 20
